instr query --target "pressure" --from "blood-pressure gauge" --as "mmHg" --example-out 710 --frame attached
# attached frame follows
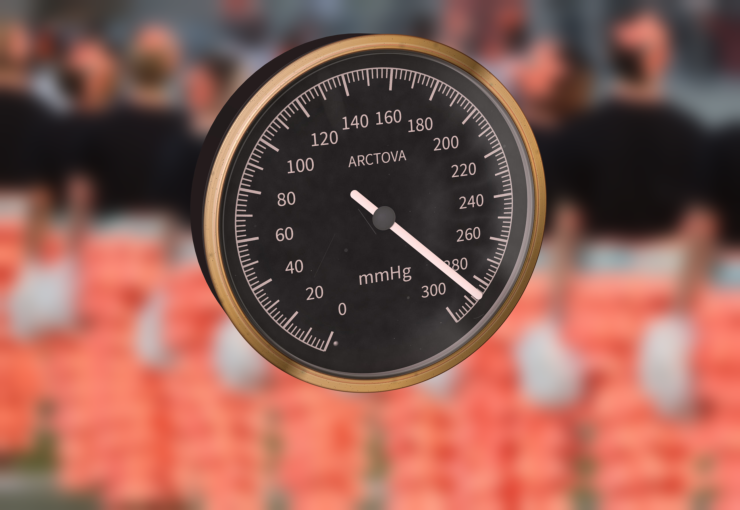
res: 286
